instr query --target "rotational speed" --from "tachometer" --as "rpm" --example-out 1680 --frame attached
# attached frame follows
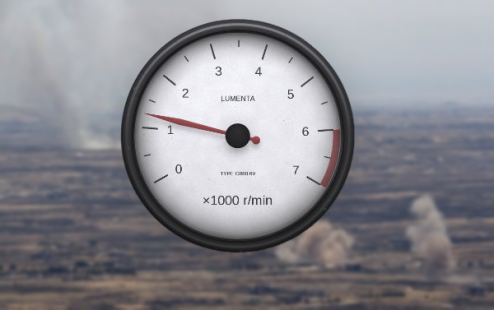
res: 1250
